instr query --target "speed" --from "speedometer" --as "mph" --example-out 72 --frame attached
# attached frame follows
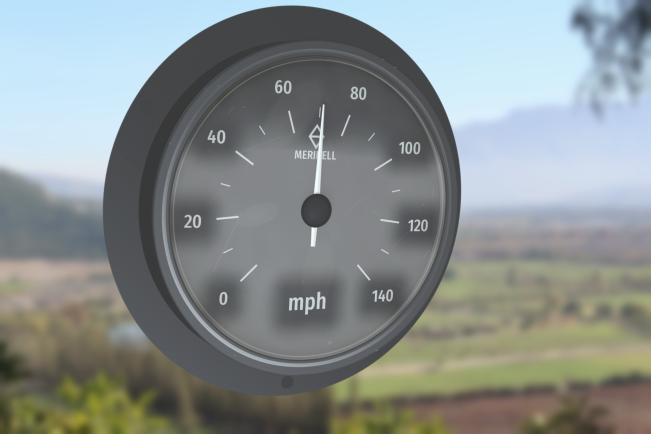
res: 70
